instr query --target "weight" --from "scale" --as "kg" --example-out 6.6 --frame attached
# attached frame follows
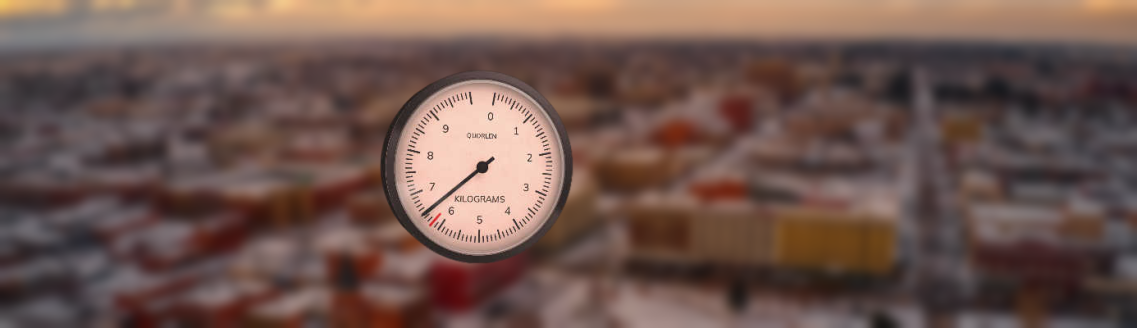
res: 6.5
